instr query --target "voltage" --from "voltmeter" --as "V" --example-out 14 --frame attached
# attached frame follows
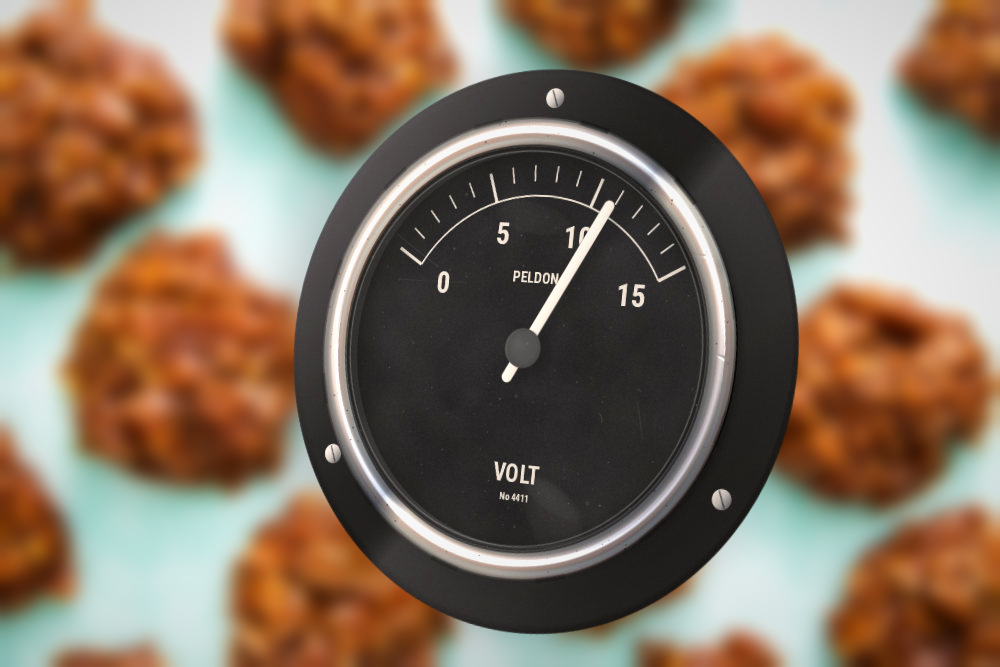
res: 11
